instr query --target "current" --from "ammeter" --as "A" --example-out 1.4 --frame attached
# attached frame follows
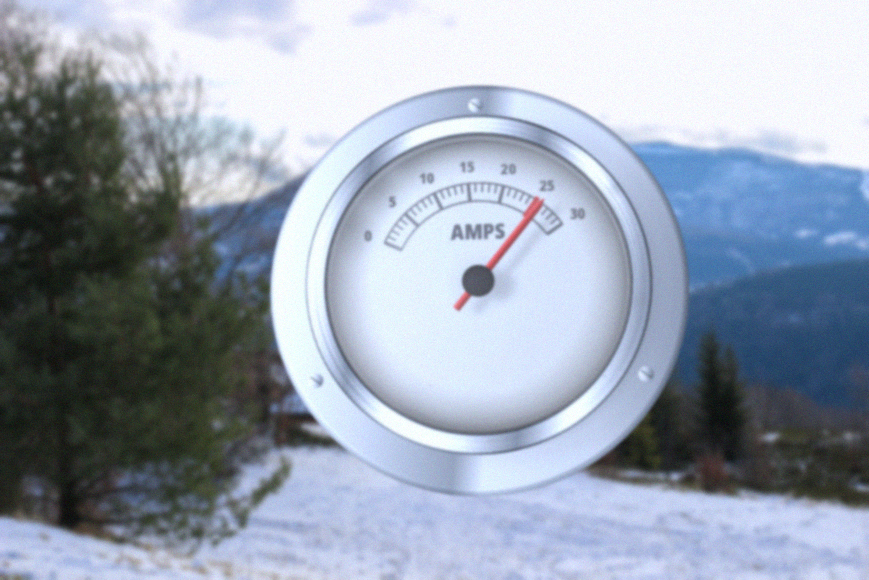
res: 26
